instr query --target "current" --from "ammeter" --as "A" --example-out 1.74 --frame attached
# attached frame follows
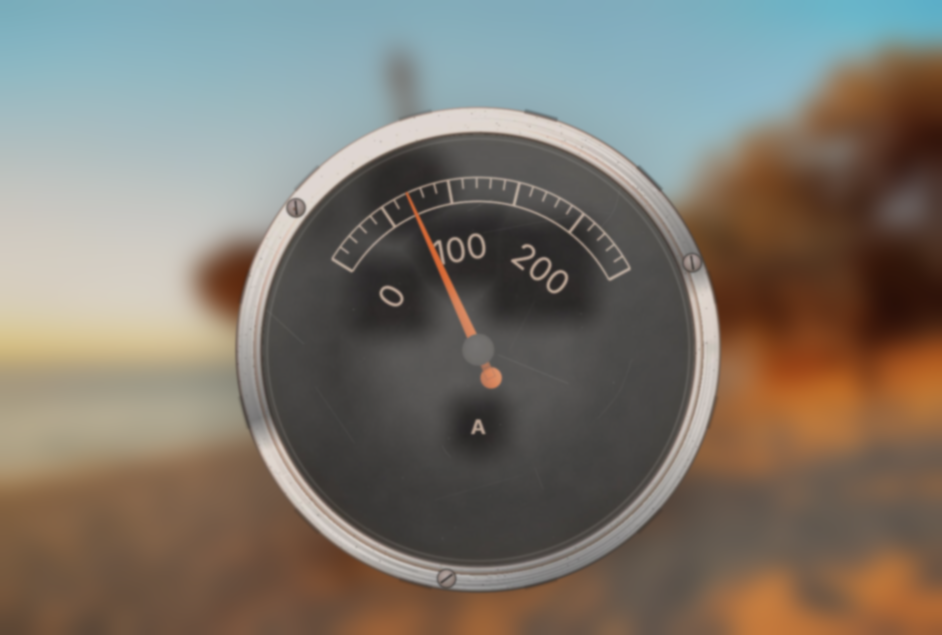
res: 70
